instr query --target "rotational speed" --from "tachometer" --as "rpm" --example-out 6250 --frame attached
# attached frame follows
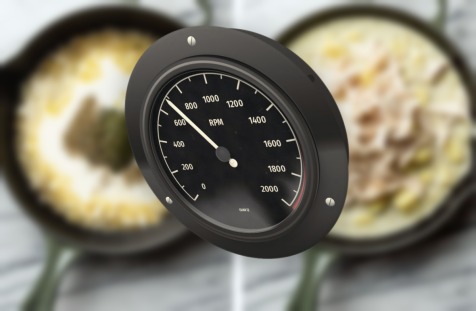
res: 700
